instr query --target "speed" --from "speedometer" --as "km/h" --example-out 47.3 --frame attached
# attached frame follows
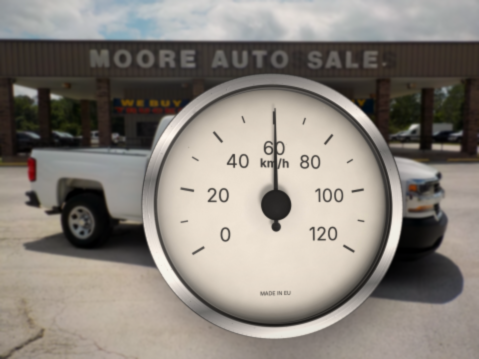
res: 60
